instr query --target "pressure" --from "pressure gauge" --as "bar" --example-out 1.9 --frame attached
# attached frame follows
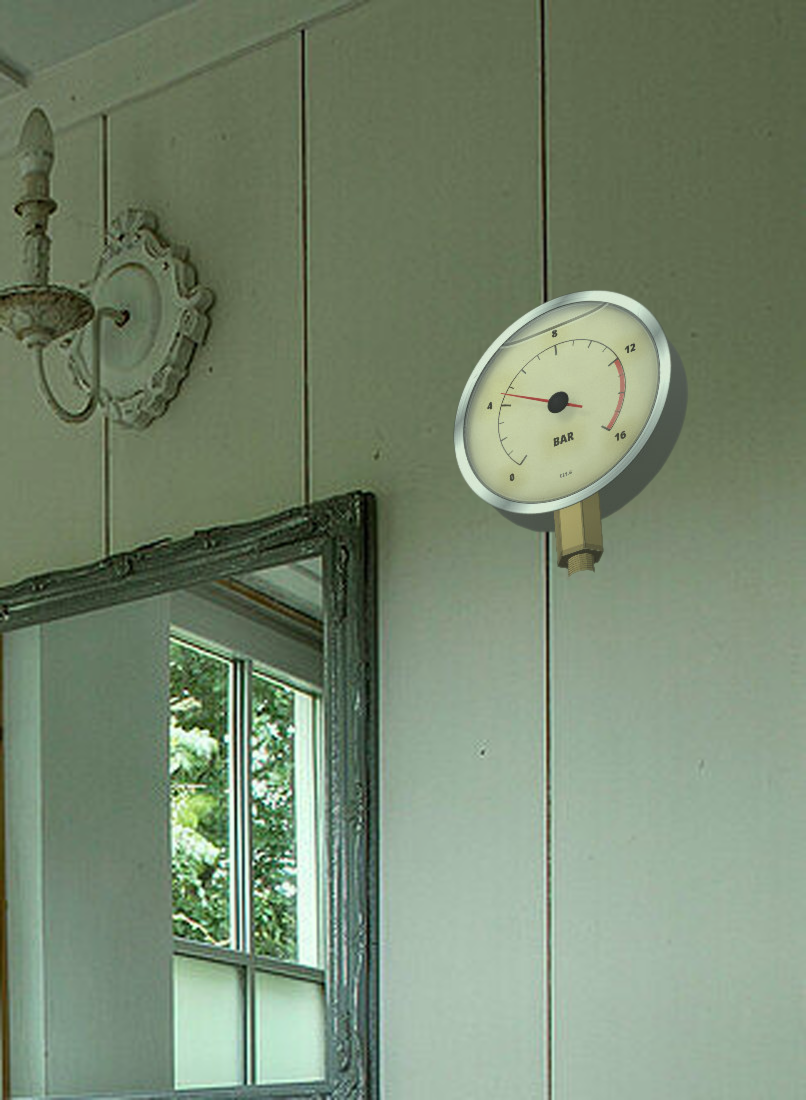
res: 4.5
